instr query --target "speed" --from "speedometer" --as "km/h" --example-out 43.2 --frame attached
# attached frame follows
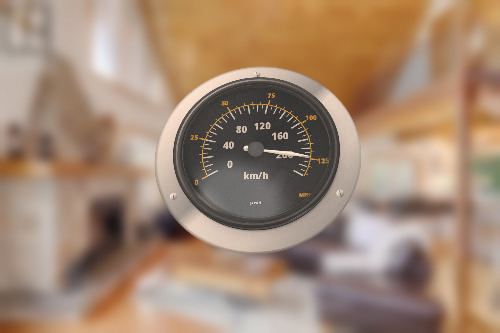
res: 200
